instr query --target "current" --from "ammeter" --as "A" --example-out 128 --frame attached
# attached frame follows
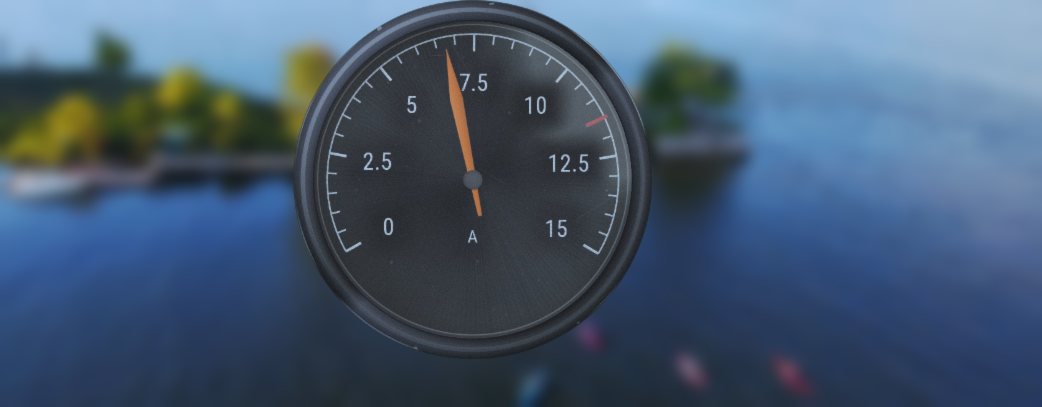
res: 6.75
